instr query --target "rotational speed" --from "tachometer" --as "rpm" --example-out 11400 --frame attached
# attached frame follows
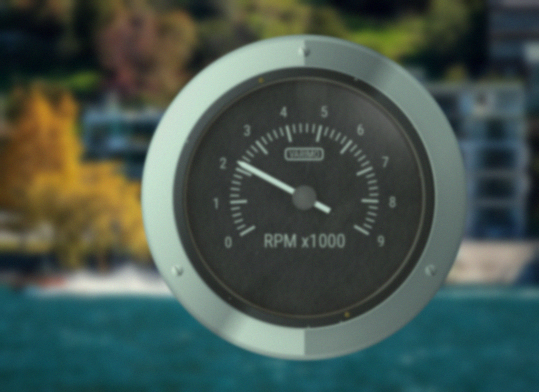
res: 2200
